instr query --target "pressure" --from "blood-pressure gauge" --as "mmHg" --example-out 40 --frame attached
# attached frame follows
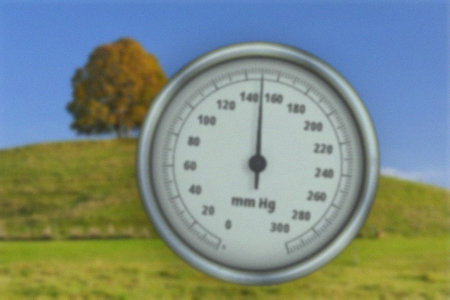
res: 150
